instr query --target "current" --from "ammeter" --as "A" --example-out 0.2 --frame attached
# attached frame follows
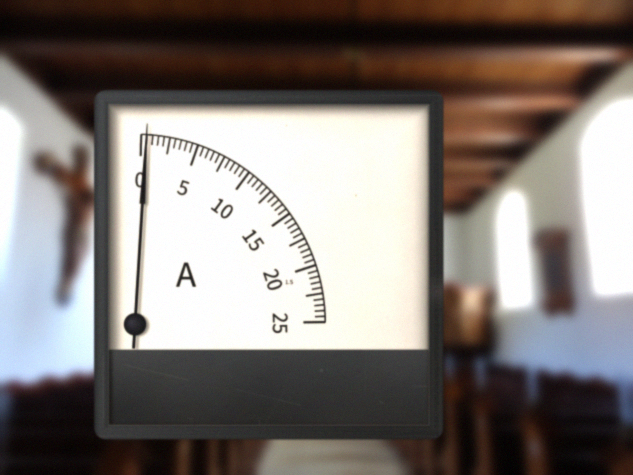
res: 0.5
